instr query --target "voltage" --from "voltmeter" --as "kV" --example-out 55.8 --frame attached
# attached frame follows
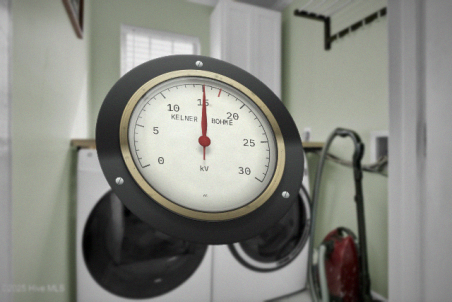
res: 15
